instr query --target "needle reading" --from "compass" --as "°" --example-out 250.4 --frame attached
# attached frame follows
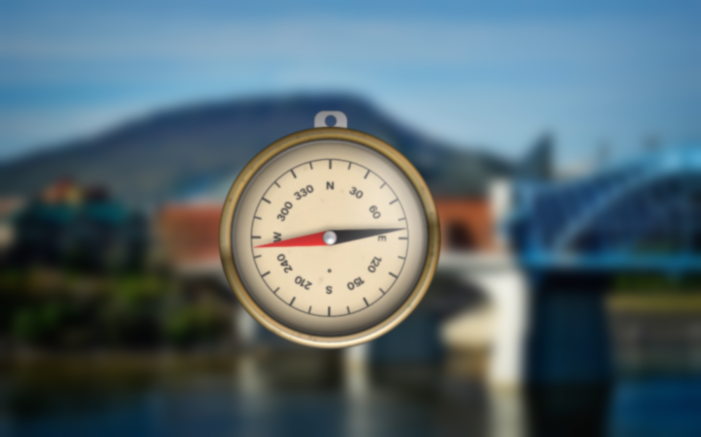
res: 262.5
